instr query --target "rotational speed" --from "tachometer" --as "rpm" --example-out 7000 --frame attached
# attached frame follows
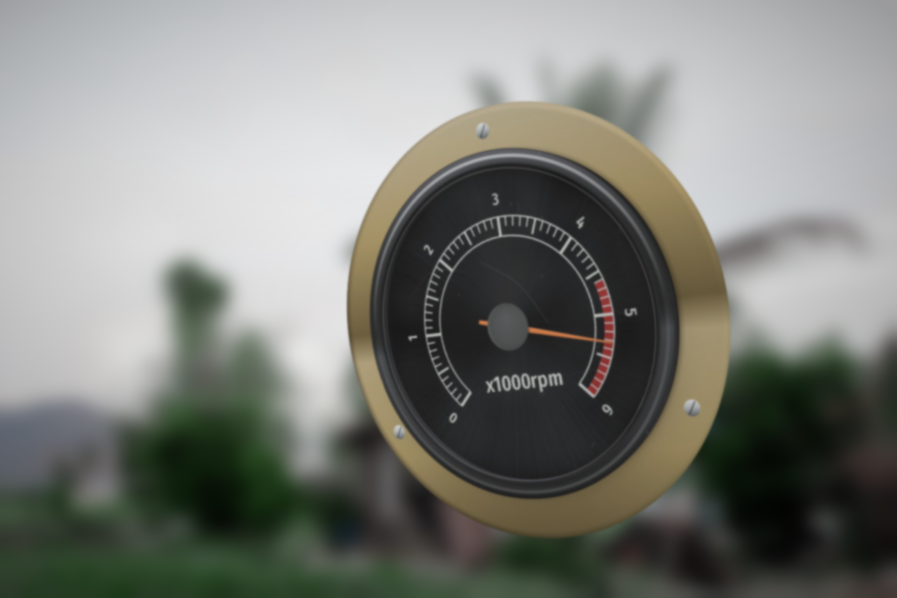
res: 5300
